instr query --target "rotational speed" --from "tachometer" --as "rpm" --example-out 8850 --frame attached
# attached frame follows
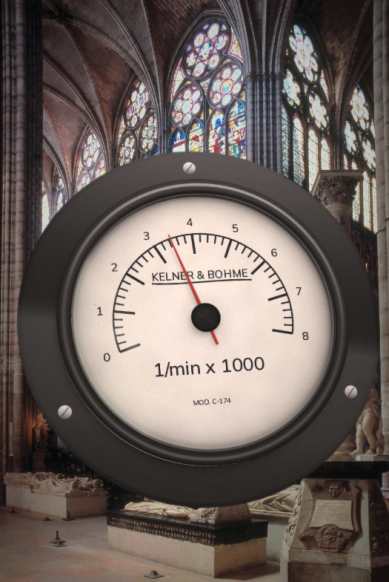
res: 3400
